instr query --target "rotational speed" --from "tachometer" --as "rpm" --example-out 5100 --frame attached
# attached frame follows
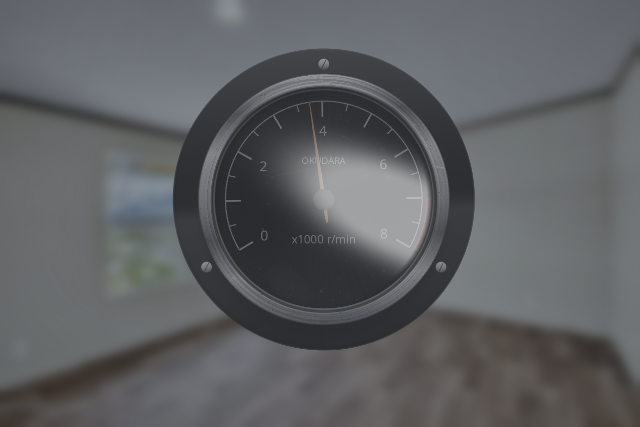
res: 3750
